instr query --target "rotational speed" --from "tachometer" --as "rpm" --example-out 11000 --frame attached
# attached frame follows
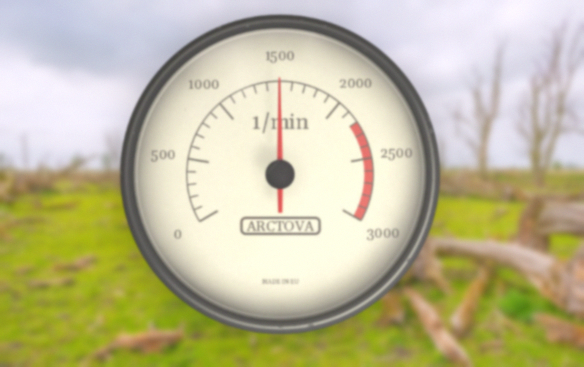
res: 1500
